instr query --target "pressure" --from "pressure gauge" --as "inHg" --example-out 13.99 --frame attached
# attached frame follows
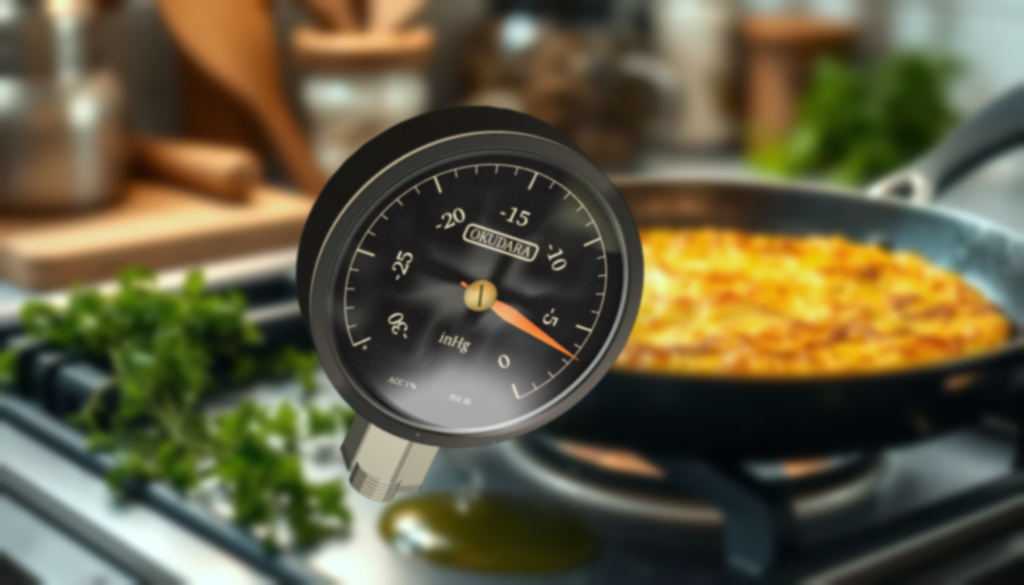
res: -3.5
